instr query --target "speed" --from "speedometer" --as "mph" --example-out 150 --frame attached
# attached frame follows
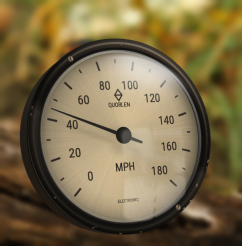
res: 45
